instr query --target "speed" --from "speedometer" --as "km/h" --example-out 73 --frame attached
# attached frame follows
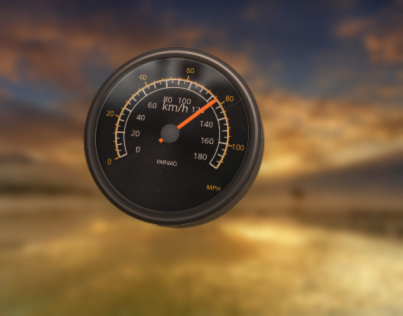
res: 125
